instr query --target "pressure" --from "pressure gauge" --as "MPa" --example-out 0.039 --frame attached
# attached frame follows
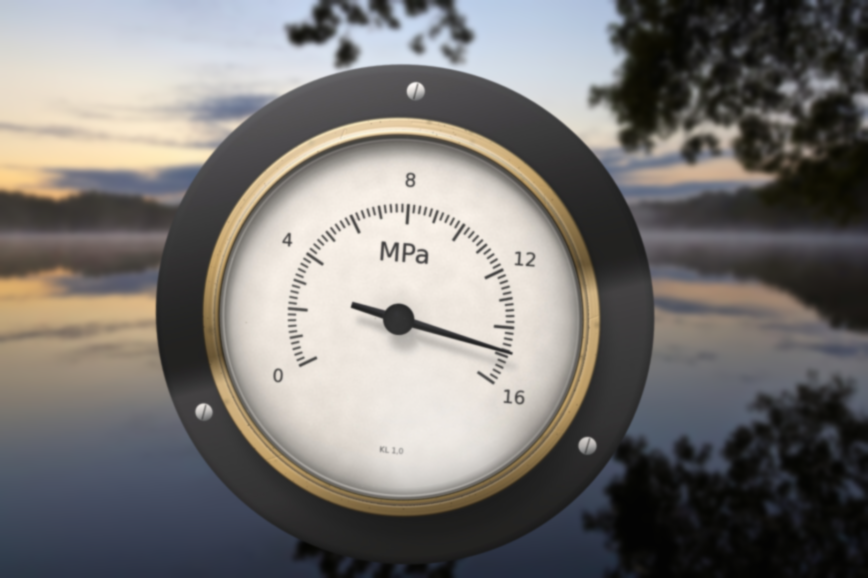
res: 14.8
